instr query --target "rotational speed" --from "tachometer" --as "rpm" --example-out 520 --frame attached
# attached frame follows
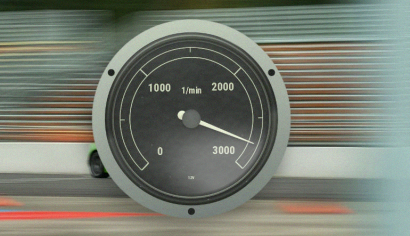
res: 2750
